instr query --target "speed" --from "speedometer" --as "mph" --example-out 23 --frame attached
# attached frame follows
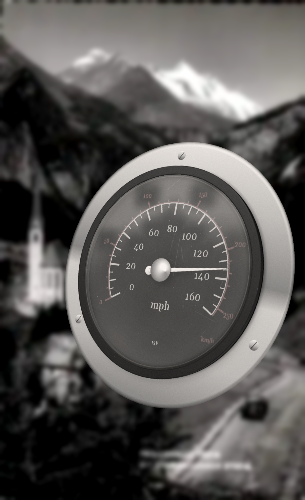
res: 135
